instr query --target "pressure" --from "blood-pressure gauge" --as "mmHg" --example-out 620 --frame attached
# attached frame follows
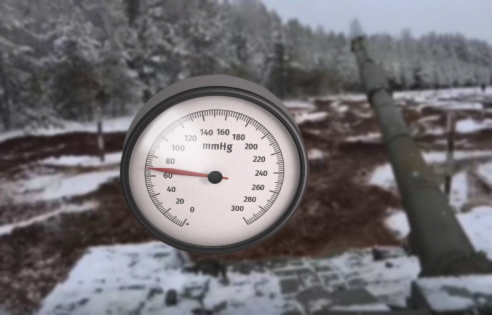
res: 70
